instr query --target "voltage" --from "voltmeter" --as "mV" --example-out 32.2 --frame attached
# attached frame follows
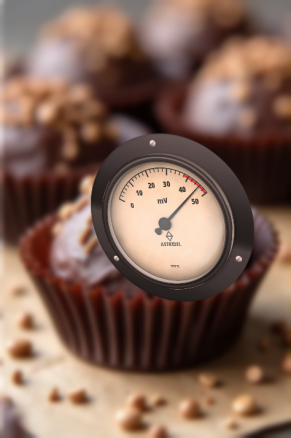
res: 46
